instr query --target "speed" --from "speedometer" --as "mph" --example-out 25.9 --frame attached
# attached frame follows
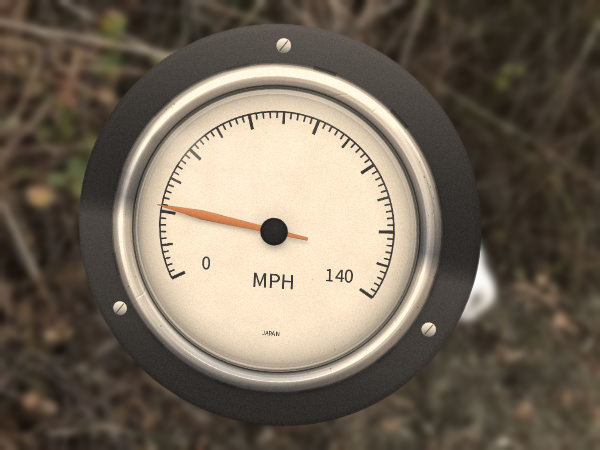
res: 22
